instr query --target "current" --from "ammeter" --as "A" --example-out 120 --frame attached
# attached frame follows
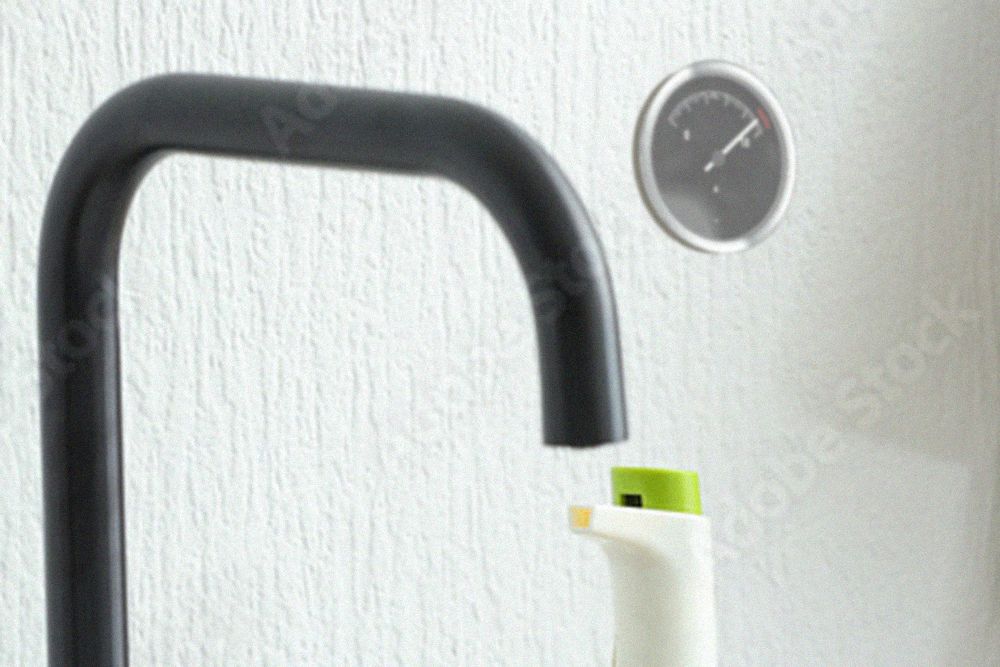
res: 9
